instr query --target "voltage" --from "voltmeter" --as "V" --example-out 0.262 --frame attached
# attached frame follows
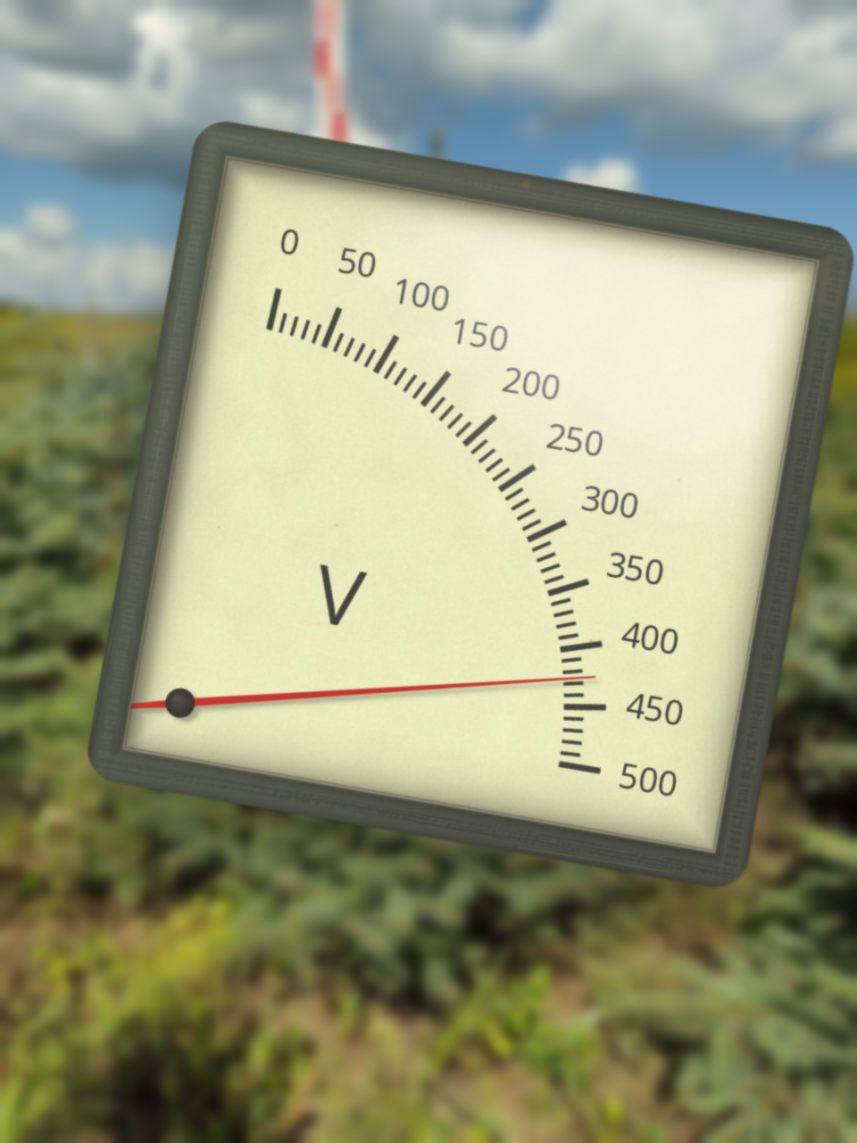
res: 425
